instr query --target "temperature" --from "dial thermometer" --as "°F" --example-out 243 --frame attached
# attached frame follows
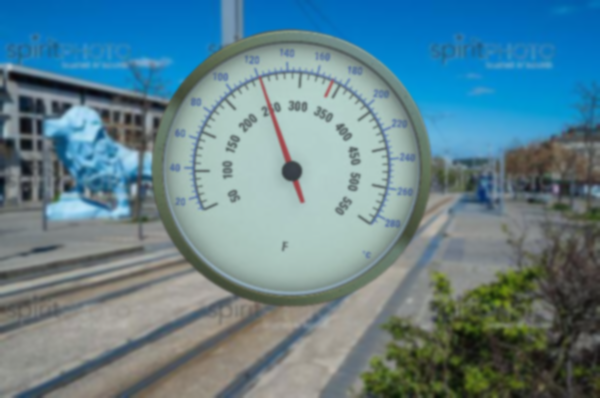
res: 250
